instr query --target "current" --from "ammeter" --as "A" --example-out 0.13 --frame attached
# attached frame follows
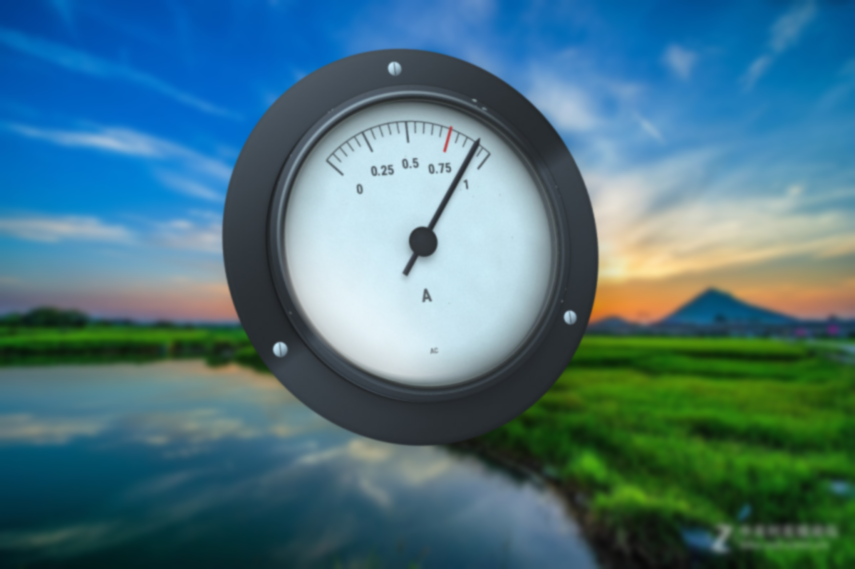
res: 0.9
